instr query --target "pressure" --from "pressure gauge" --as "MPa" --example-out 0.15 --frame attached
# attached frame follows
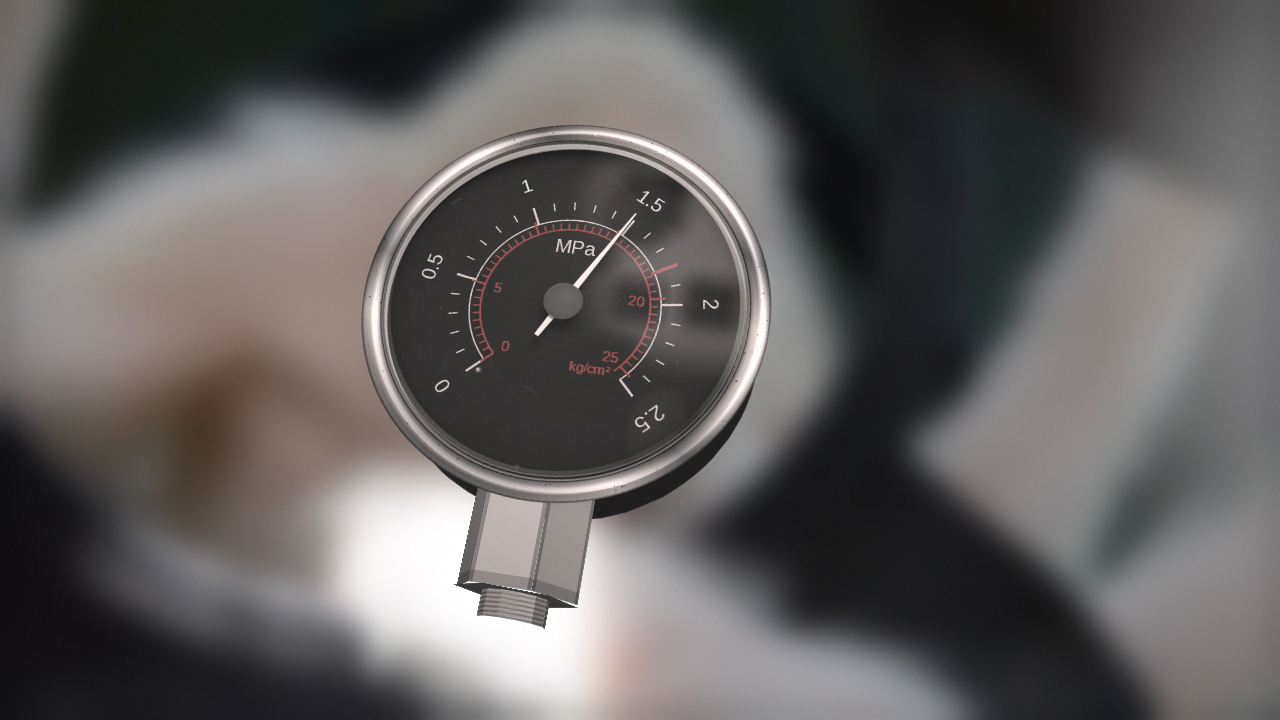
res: 1.5
